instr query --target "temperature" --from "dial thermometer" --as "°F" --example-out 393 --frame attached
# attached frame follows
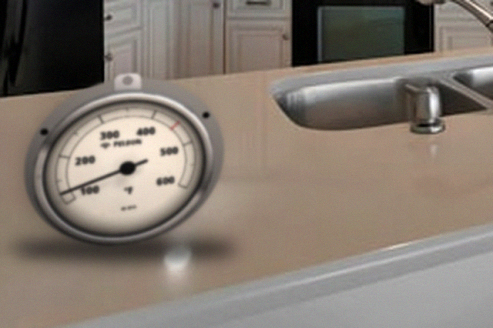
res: 125
